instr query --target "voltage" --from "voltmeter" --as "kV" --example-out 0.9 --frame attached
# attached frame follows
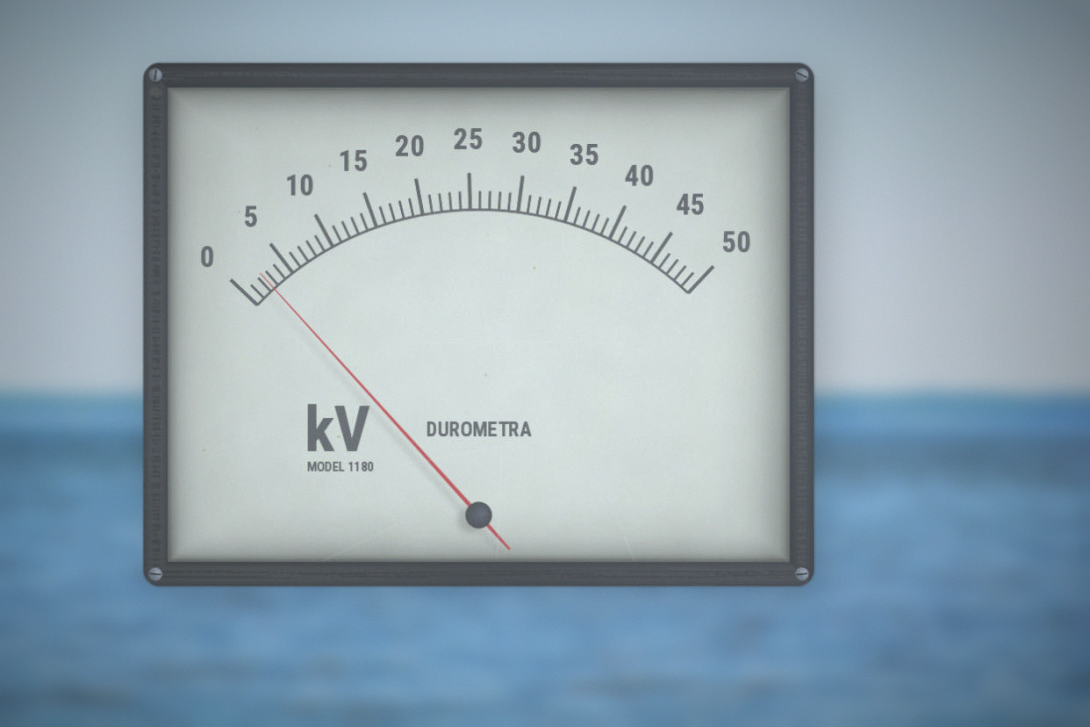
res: 2.5
